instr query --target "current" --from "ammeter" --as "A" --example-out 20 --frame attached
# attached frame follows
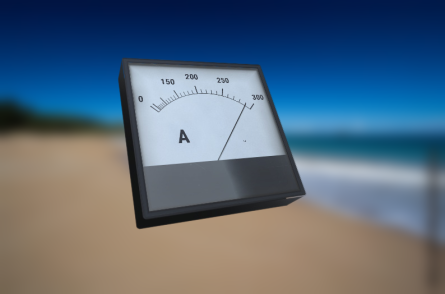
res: 290
